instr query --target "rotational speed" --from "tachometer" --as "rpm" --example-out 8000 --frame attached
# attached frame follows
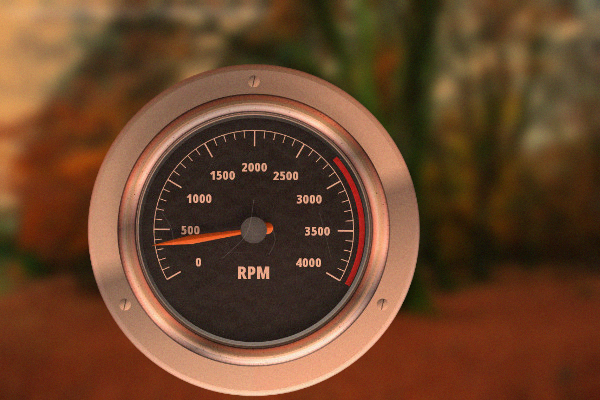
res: 350
